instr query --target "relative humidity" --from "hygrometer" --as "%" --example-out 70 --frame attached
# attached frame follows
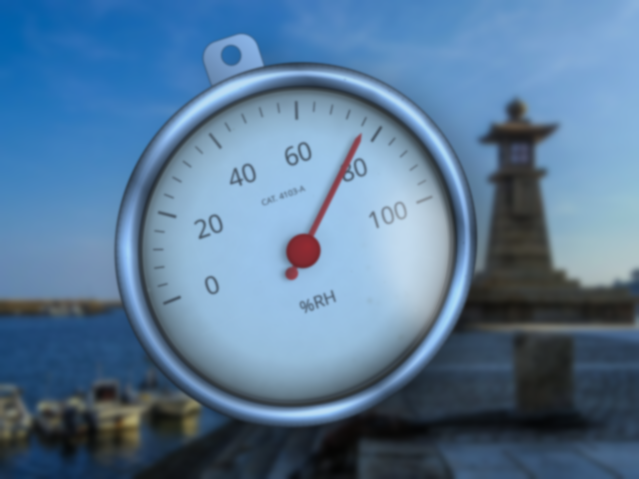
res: 76
